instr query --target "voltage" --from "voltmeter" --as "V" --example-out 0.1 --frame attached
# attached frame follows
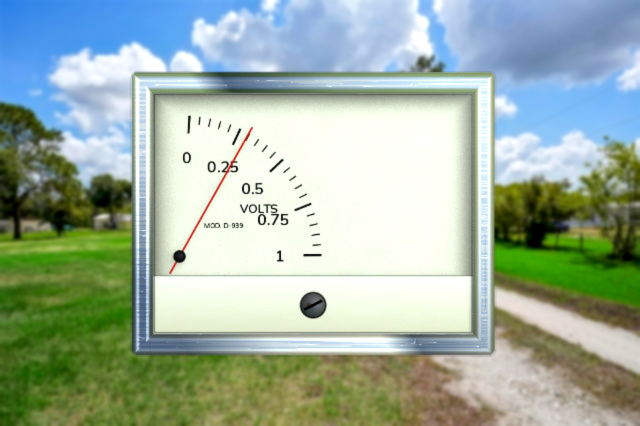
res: 0.3
